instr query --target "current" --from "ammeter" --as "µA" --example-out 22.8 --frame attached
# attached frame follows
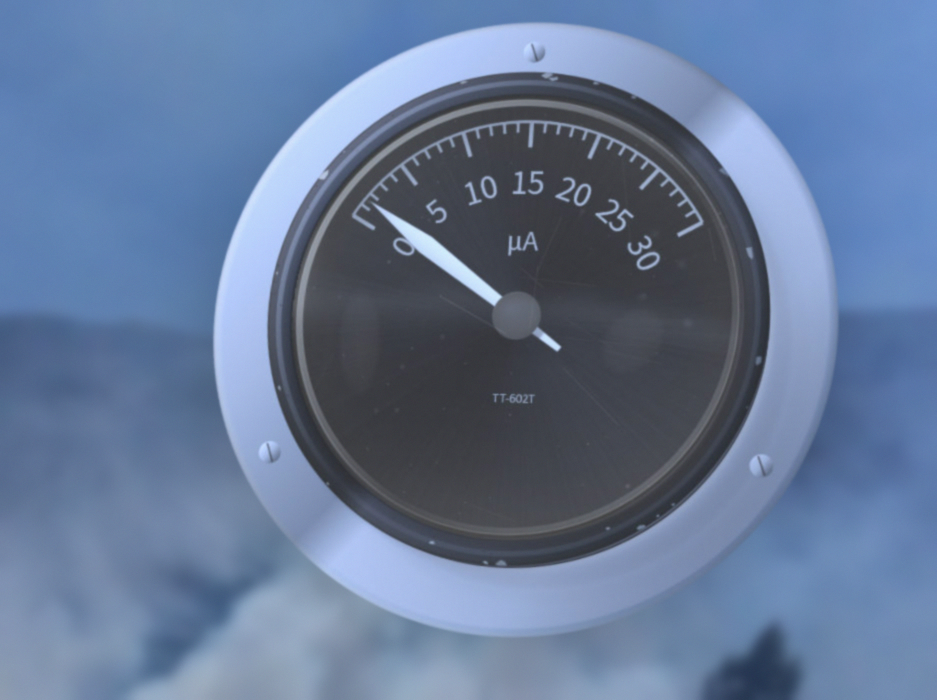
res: 1.5
